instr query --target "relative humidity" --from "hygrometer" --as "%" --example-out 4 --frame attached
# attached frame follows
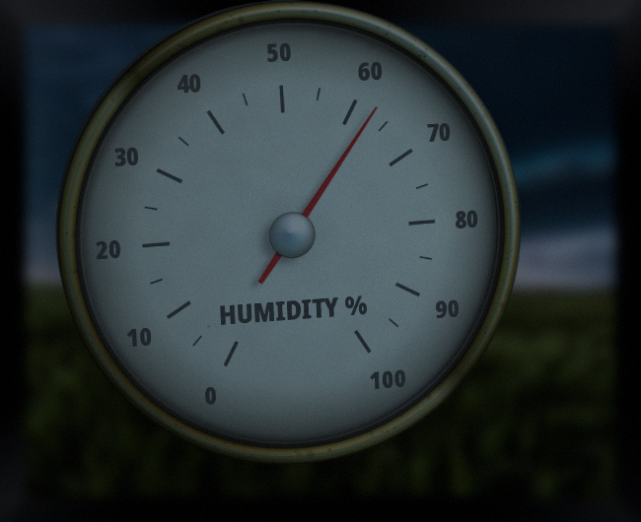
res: 62.5
